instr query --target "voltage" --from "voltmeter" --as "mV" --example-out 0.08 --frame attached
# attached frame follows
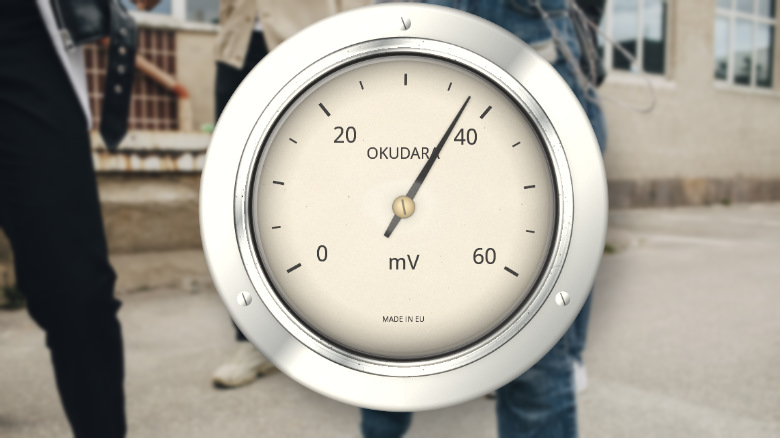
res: 37.5
